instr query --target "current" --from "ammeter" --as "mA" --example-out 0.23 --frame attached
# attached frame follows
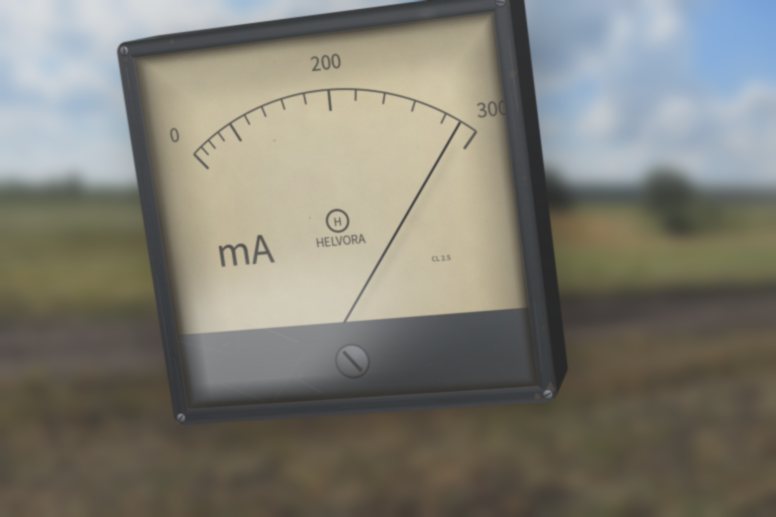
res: 290
